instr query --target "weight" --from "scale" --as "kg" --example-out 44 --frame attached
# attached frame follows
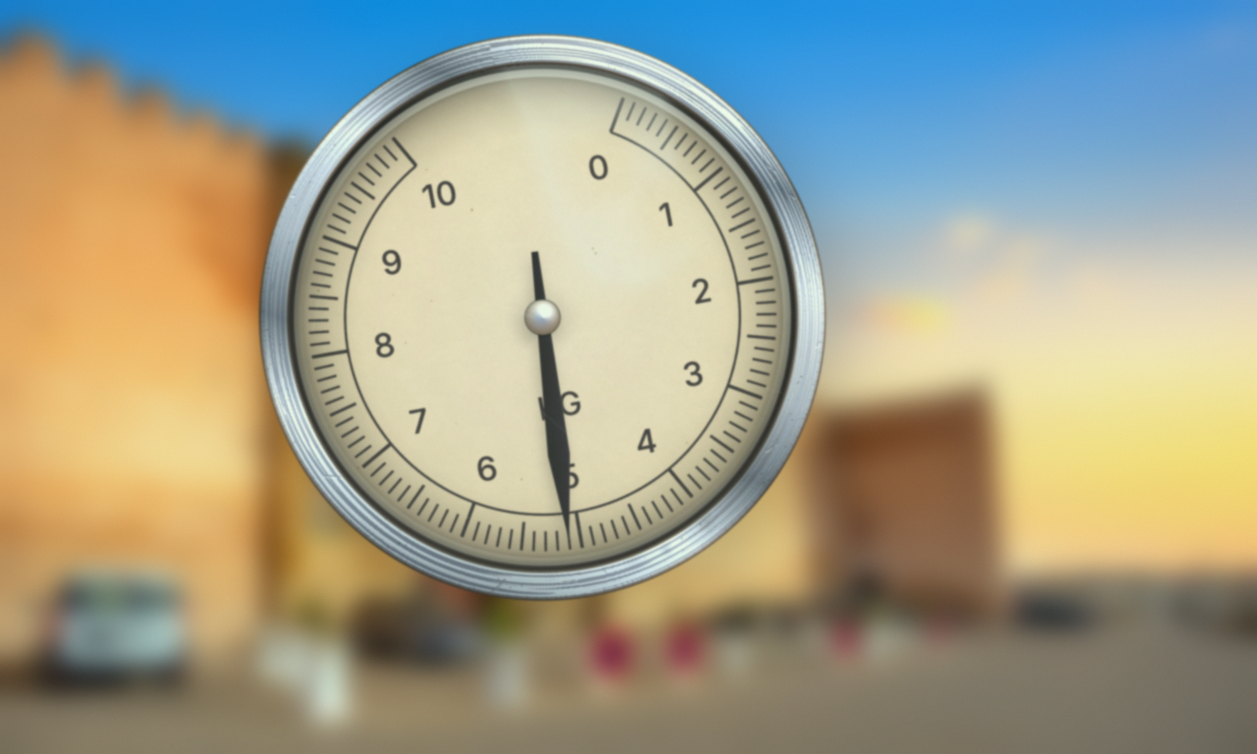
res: 5.1
